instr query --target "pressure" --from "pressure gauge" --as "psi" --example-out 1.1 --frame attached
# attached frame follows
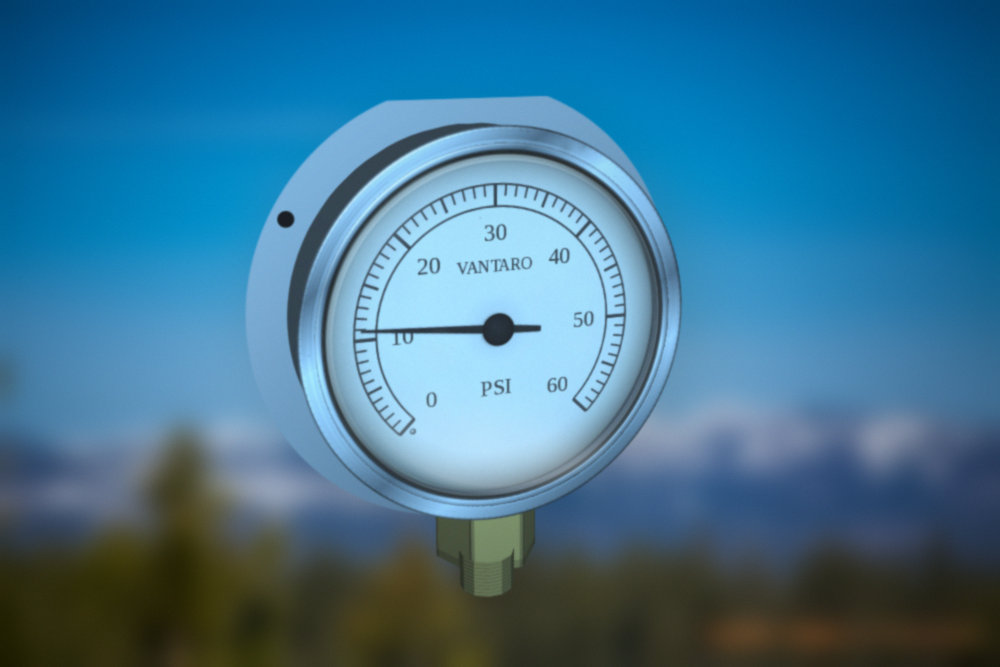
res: 11
